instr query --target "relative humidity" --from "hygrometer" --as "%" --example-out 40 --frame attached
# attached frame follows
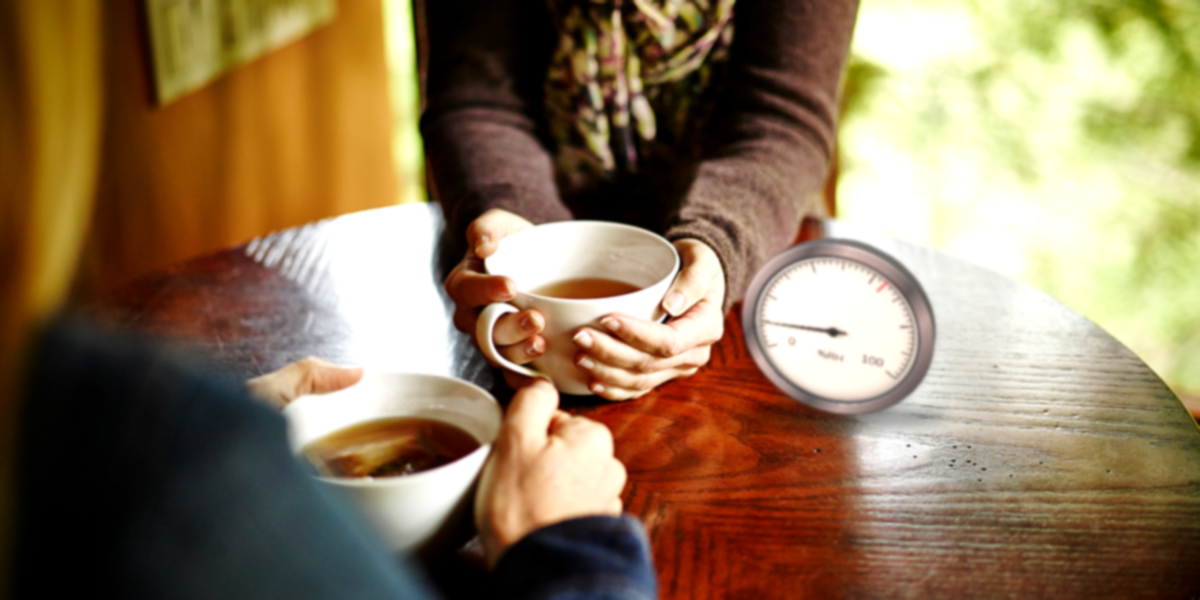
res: 10
